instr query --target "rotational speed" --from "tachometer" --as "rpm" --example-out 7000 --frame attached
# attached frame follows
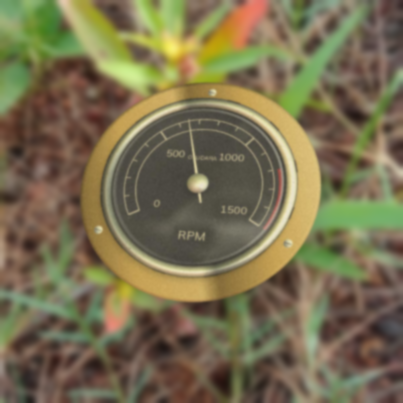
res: 650
